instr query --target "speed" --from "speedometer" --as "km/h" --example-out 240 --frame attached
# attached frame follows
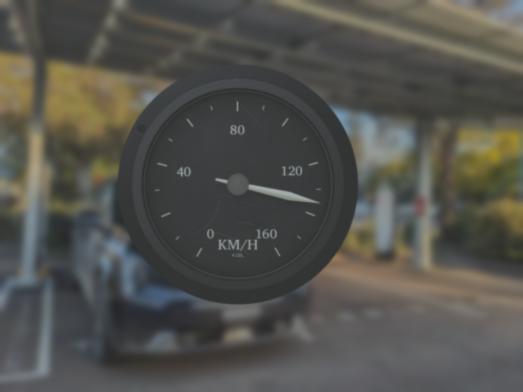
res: 135
